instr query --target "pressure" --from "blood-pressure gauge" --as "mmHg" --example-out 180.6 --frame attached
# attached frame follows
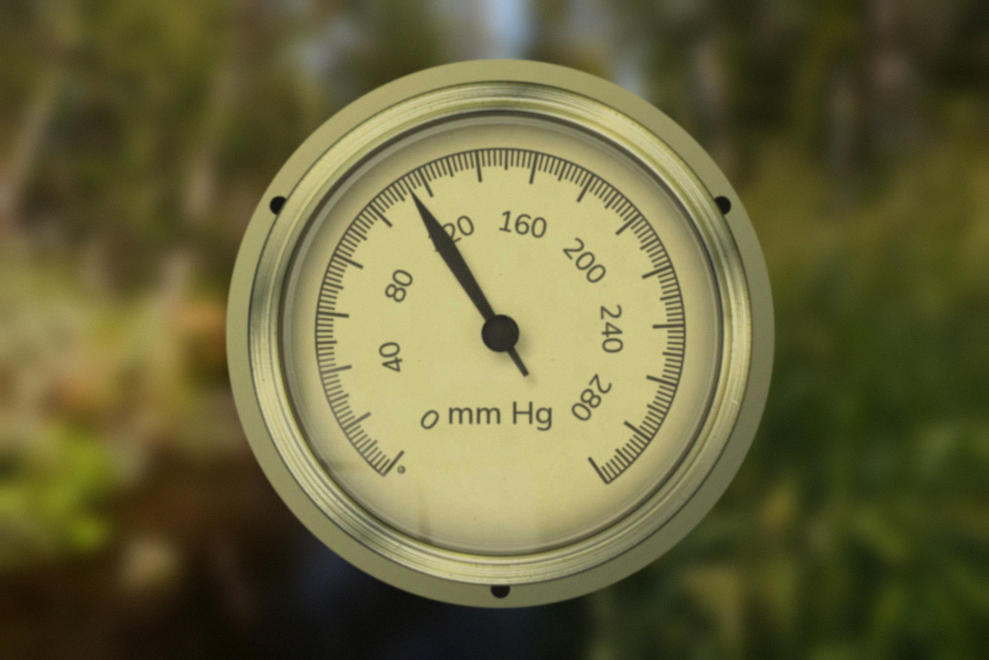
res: 114
